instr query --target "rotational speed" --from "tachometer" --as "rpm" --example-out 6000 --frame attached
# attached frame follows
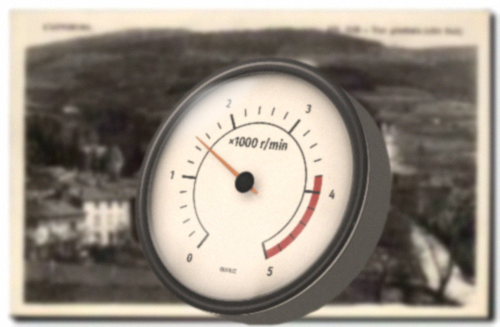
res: 1500
